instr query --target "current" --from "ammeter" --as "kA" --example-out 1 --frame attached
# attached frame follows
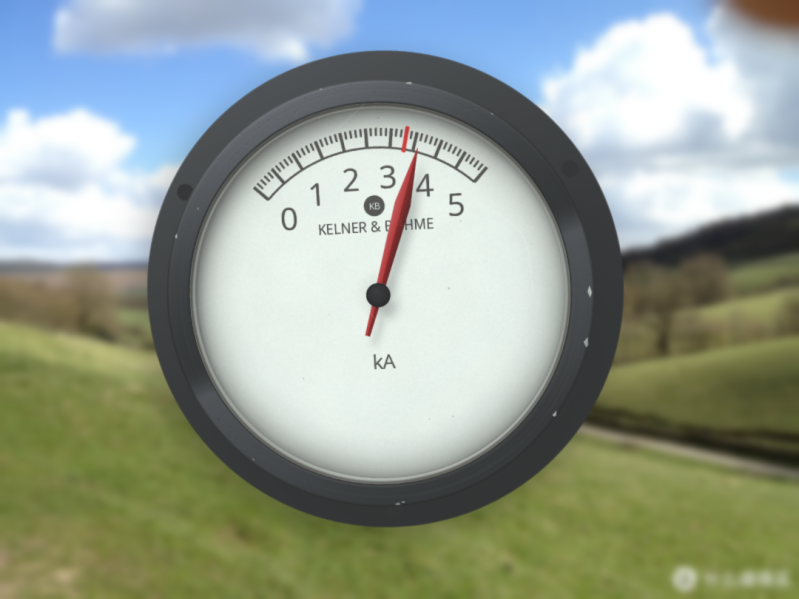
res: 3.6
